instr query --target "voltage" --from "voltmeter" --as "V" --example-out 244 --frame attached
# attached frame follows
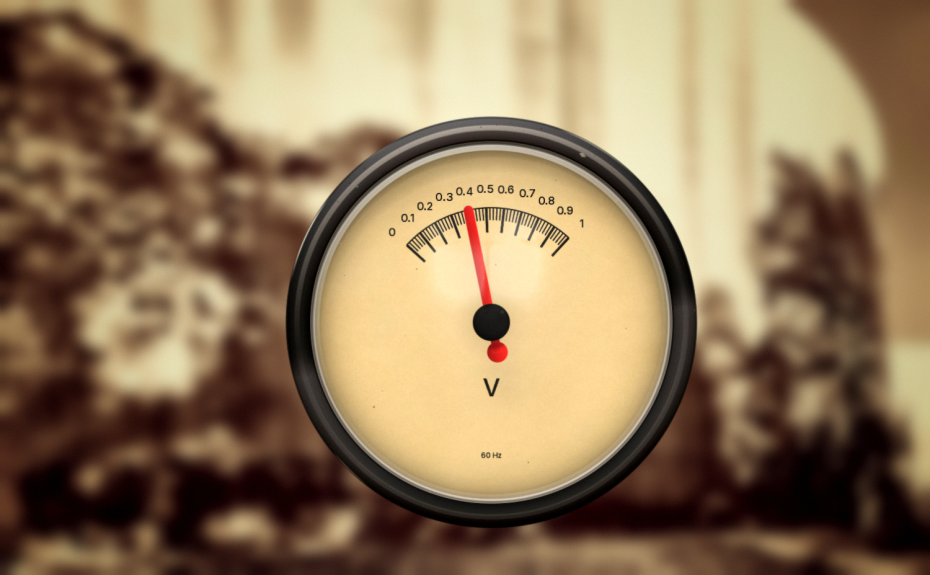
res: 0.4
